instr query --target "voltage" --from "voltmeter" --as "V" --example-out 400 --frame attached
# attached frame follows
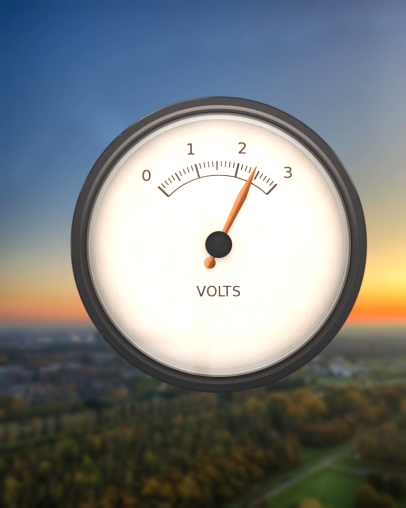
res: 2.4
